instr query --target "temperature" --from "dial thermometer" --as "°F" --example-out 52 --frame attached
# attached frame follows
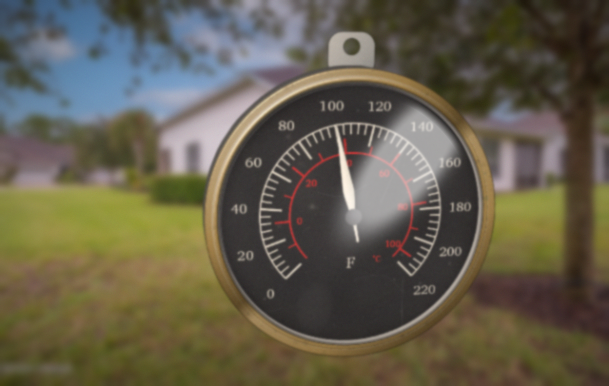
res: 100
